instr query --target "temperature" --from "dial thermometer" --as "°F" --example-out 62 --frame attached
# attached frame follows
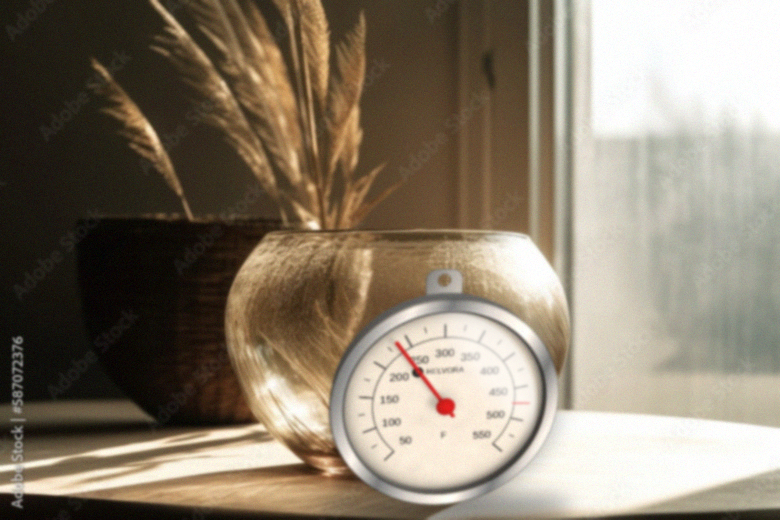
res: 237.5
